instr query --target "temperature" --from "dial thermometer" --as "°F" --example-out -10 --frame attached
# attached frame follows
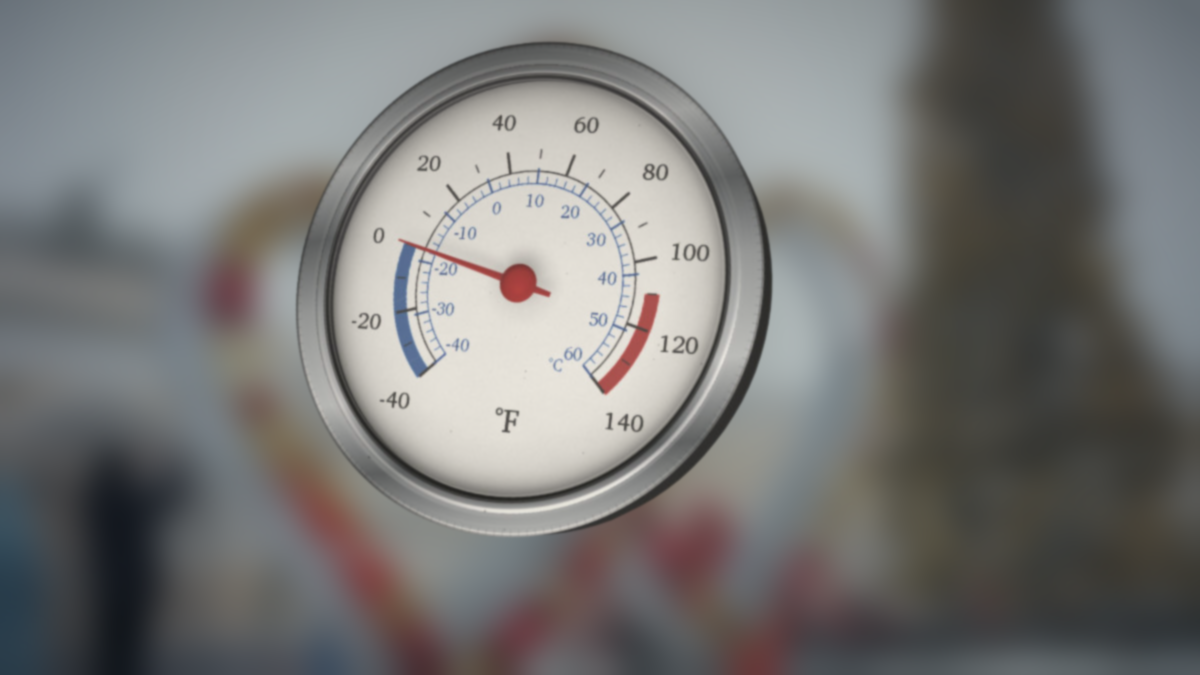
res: 0
